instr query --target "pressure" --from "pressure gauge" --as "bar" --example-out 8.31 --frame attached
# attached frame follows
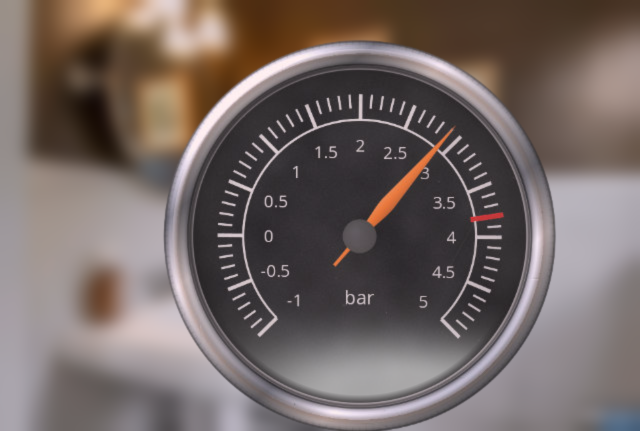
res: 2.9
